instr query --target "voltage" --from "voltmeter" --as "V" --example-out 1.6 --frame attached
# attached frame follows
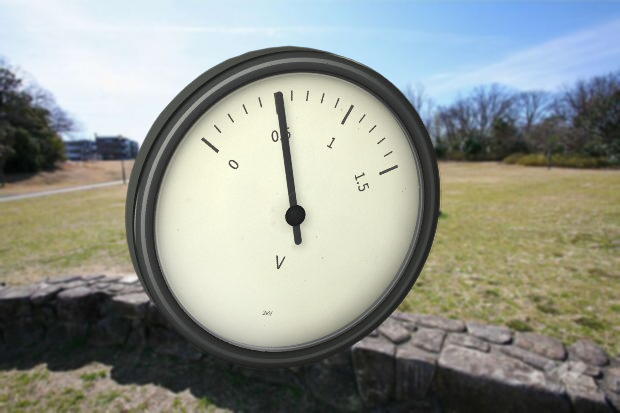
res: 0.5
